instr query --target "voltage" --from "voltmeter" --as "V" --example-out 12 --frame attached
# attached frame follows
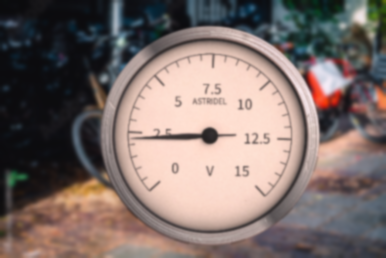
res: 2.25
